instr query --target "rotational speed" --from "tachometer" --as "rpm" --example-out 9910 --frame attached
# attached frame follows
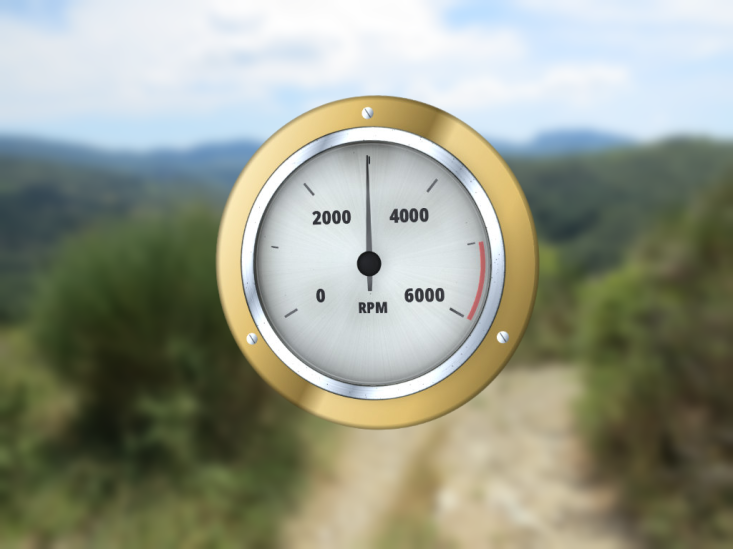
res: 3000
